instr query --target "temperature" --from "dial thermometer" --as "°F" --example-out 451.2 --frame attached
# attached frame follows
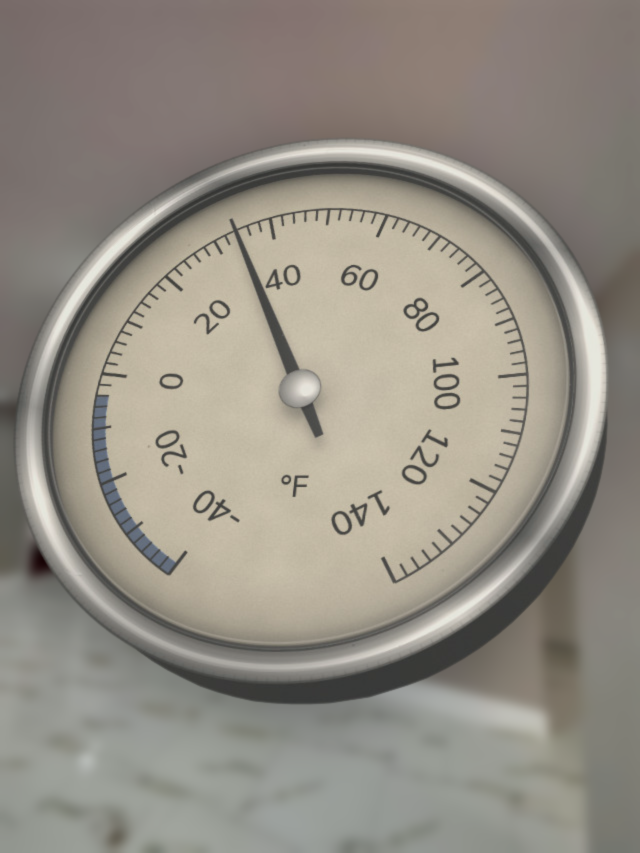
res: 34
